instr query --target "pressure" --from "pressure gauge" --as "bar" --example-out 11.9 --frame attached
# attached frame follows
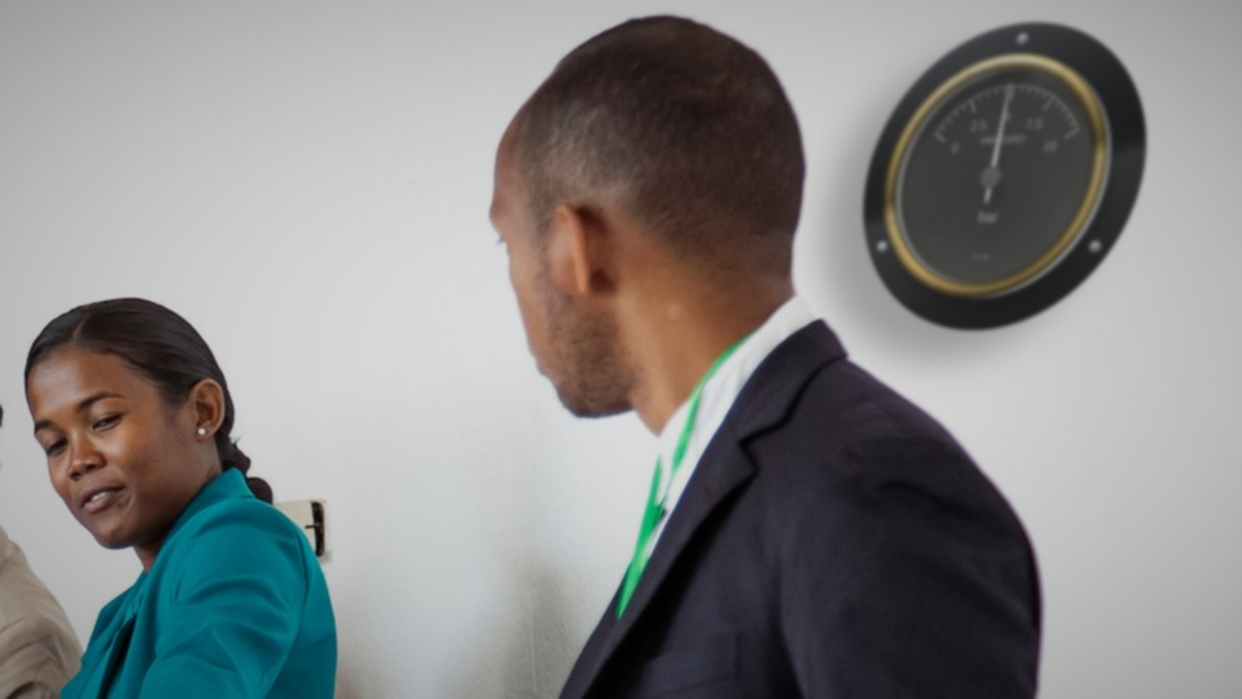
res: 5
